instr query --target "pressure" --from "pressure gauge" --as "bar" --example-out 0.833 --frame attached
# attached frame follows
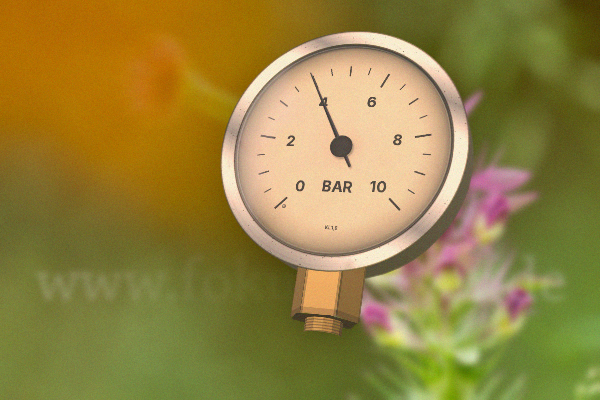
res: 4
